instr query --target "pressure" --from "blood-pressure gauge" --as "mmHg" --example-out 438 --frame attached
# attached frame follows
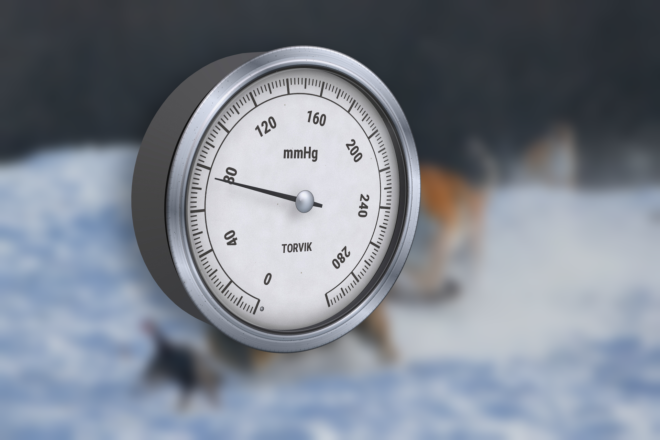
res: 76
